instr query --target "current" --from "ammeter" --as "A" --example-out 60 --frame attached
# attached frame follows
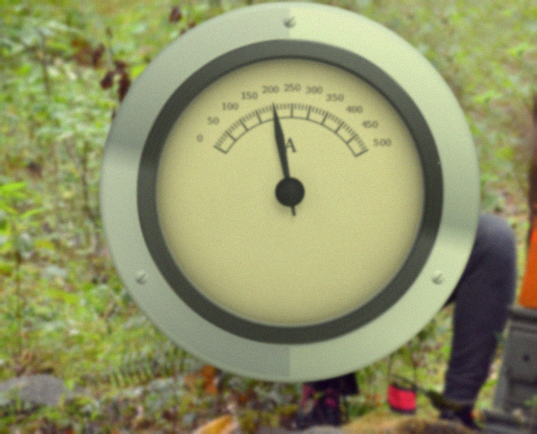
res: 200
